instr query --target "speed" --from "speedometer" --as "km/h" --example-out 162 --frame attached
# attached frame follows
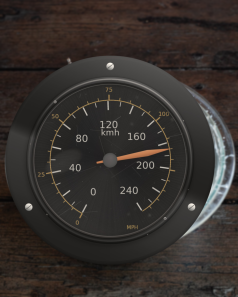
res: 185
